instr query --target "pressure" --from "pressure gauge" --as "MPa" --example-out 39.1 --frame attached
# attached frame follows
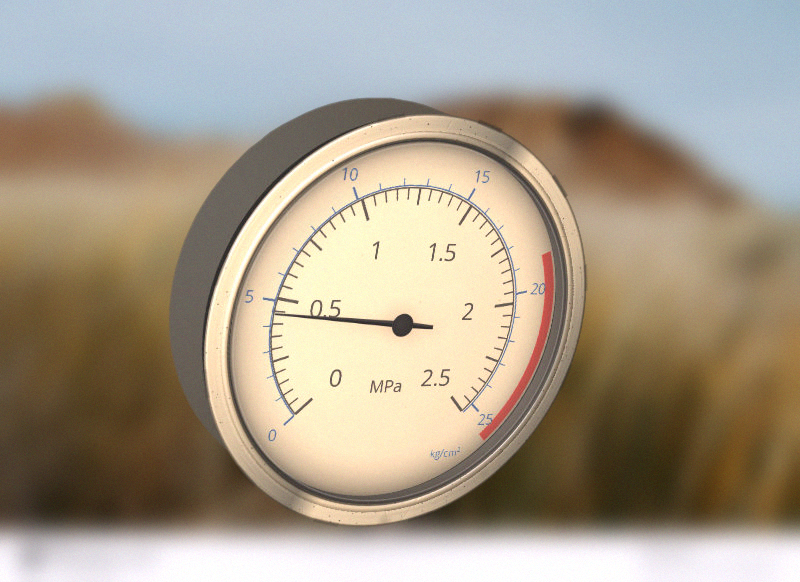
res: 0.45
